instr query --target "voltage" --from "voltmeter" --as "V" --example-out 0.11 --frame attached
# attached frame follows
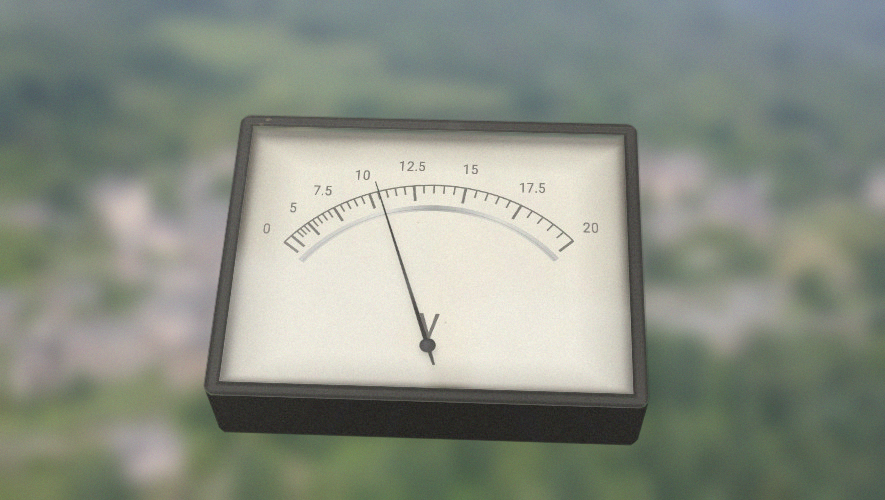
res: 10.5
